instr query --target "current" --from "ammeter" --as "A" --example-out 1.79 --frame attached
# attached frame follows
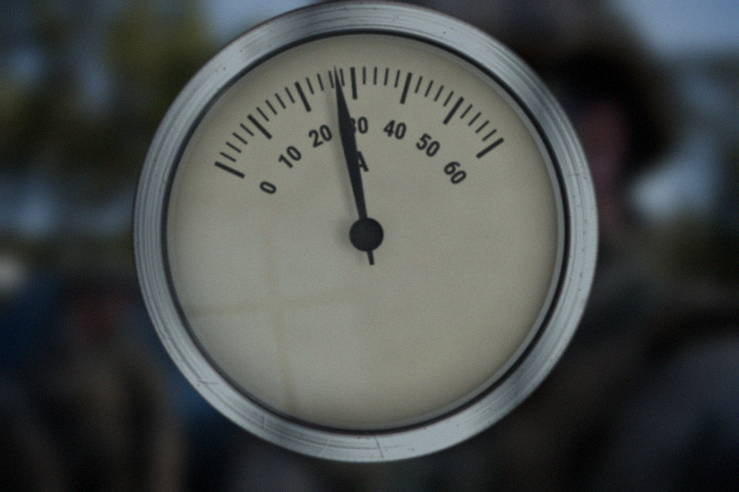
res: 27
